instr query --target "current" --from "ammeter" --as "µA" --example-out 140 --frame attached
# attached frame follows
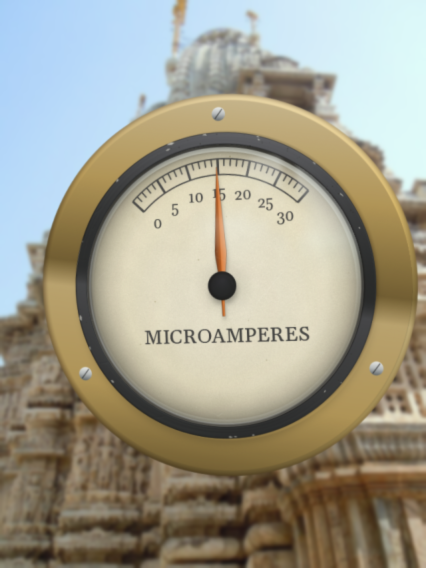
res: 15
